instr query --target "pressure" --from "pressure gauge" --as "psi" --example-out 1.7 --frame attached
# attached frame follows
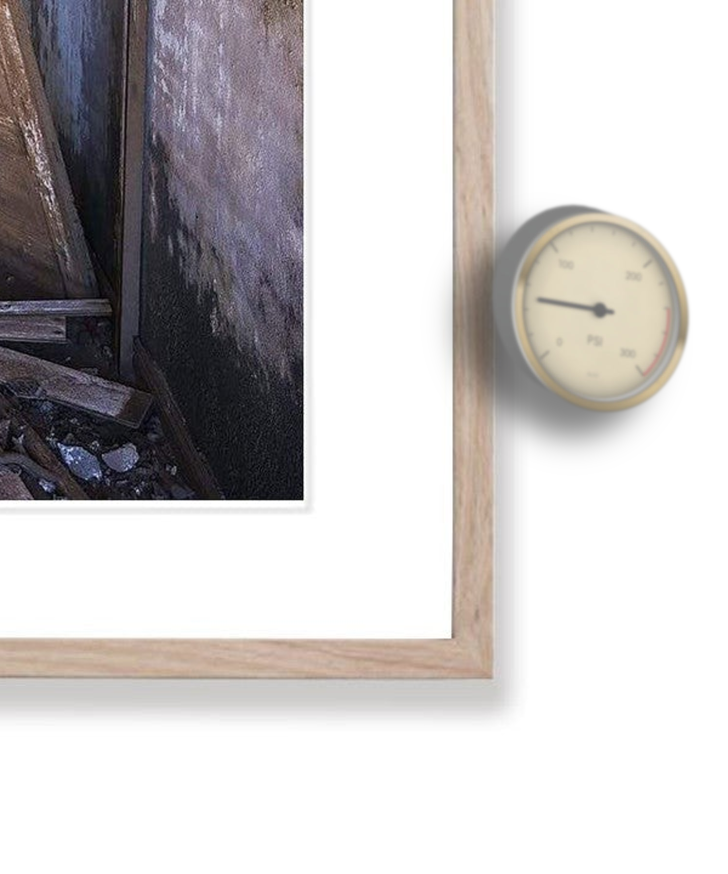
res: 50
